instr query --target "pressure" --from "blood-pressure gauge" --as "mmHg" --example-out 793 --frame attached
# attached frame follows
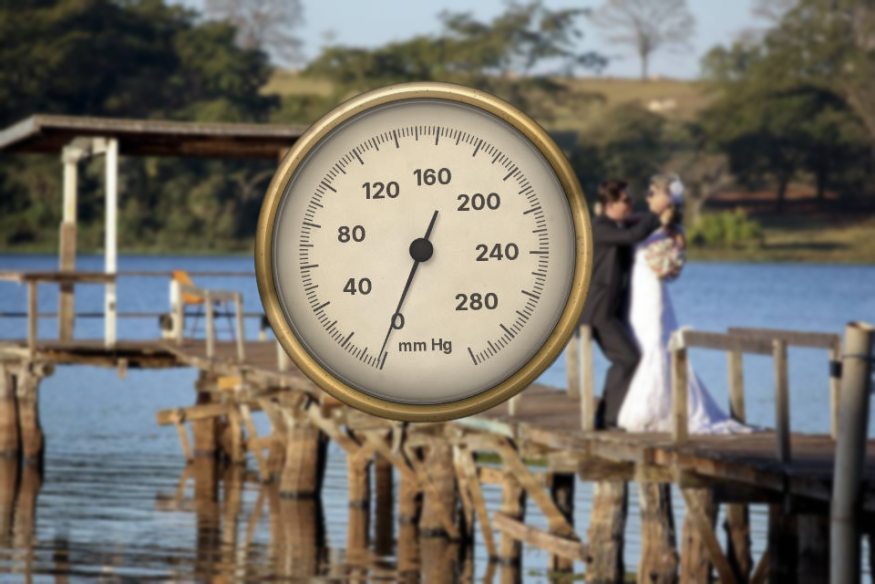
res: 2
